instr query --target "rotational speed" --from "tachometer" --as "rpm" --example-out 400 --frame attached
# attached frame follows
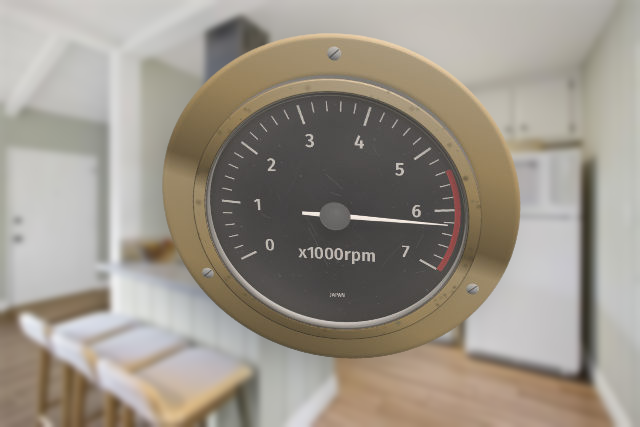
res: 6200
